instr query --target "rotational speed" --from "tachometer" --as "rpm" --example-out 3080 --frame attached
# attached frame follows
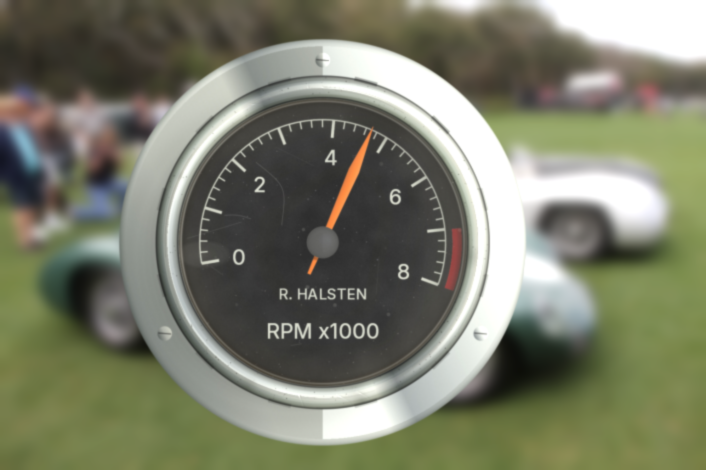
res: 4700
